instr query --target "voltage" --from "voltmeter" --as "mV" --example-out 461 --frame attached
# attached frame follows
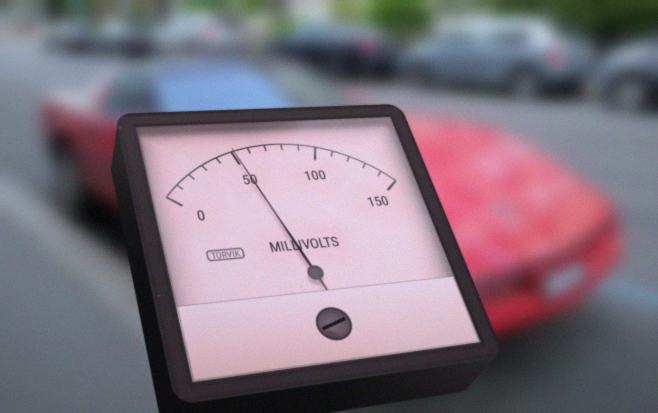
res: 50
